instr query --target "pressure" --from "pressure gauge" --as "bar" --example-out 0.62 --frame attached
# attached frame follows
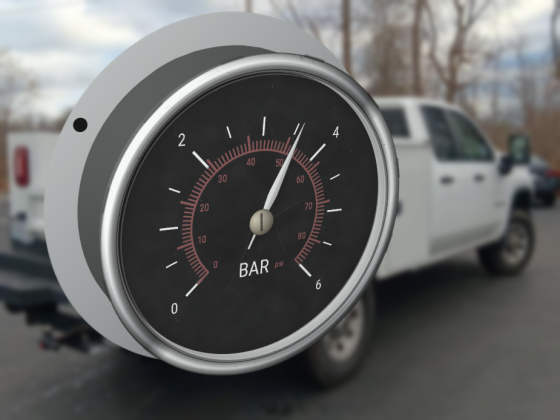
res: 3.5
